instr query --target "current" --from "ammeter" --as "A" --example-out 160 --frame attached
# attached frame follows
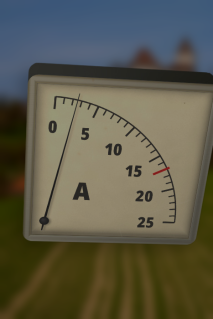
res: 2.5
